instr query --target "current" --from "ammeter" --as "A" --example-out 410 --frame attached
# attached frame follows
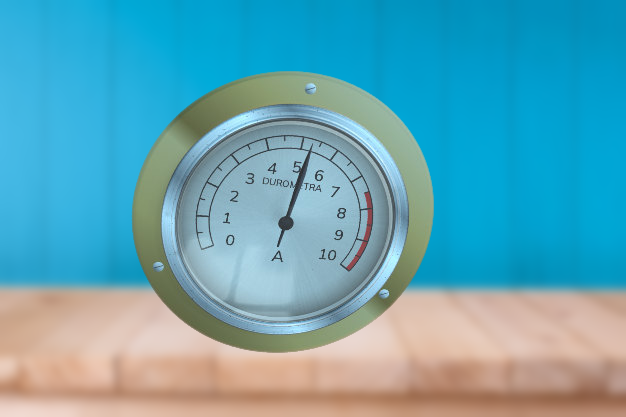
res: 5.25
